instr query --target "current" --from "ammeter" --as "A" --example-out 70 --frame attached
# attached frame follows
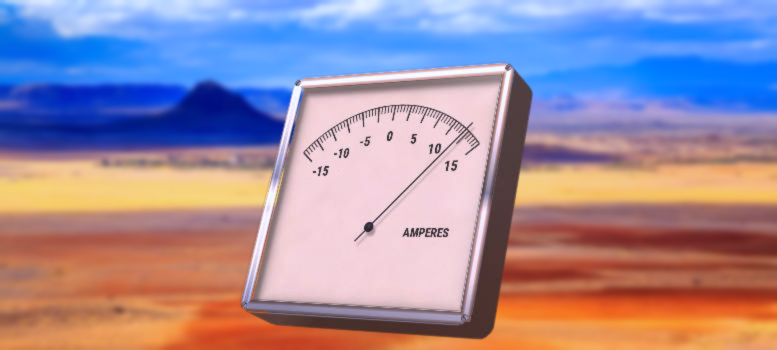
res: 12.5
